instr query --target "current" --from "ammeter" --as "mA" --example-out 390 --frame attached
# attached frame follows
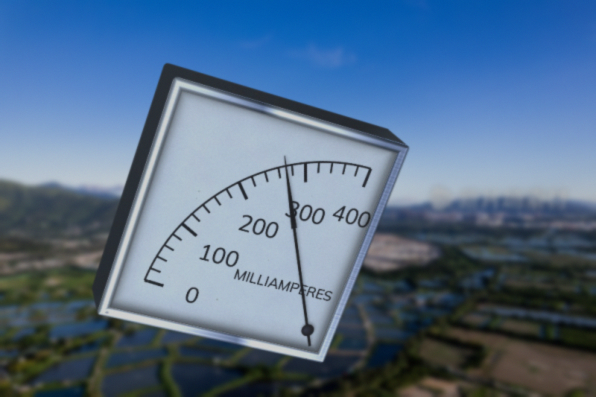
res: 270
